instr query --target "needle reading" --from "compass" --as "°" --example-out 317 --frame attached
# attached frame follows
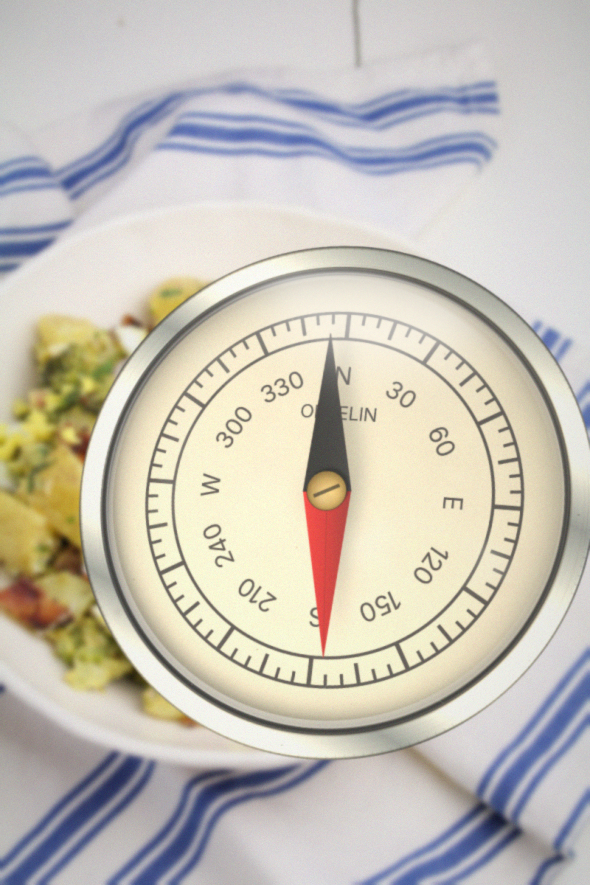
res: 175
